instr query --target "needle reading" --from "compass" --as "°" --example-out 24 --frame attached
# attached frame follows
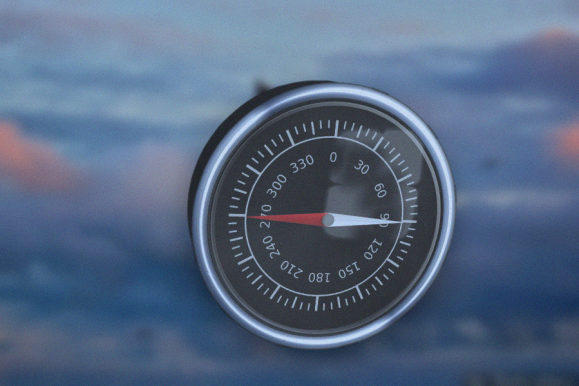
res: 270
